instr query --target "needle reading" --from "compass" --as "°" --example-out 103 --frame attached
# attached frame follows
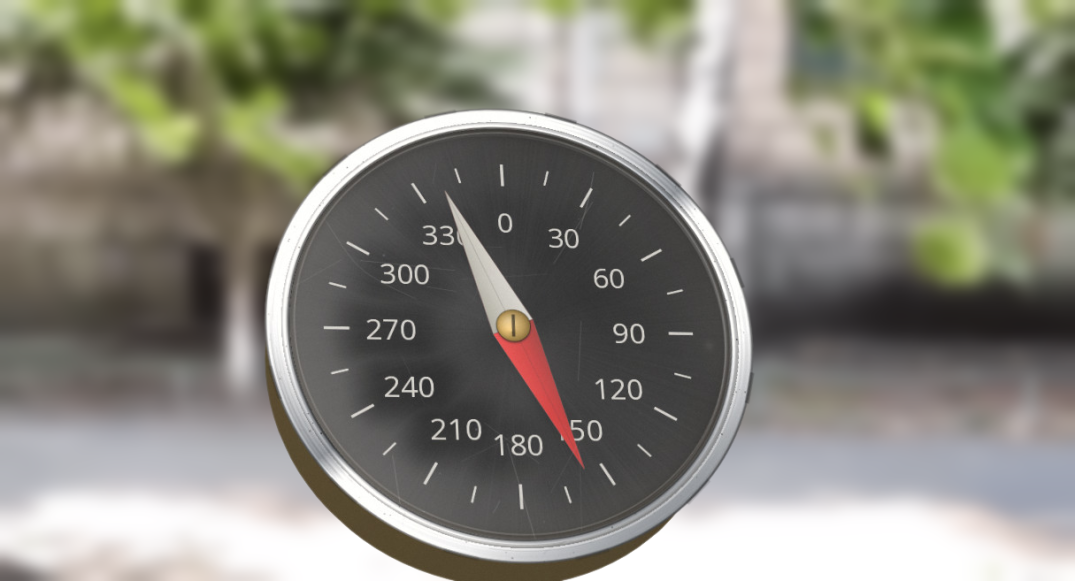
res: 157.5
